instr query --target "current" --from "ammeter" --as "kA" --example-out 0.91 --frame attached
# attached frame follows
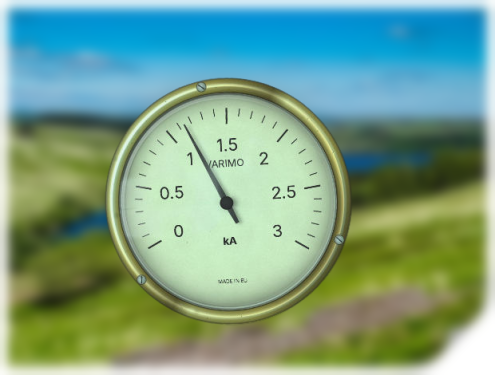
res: 1.15
